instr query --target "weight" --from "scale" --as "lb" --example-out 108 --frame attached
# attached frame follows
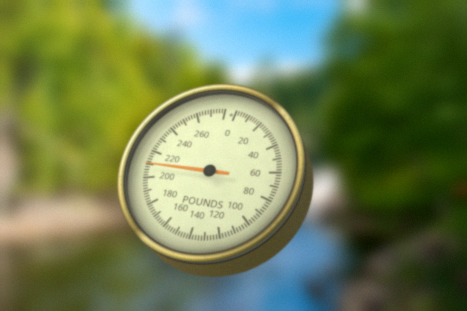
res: 210
